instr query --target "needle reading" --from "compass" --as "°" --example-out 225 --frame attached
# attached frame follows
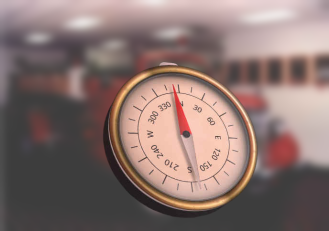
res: 352.5
